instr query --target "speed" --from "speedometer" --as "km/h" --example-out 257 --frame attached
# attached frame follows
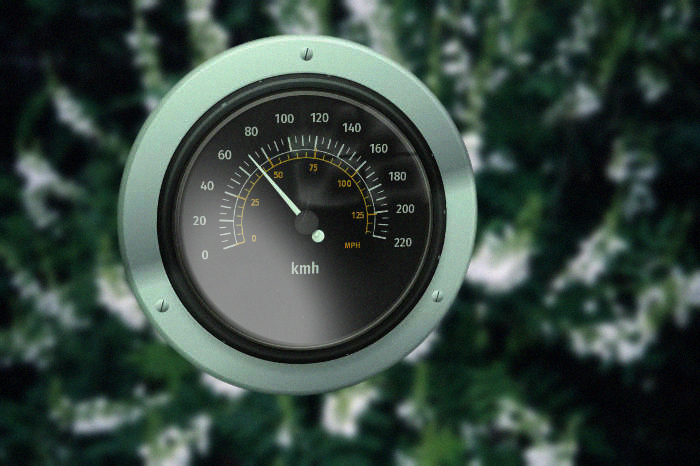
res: 70
